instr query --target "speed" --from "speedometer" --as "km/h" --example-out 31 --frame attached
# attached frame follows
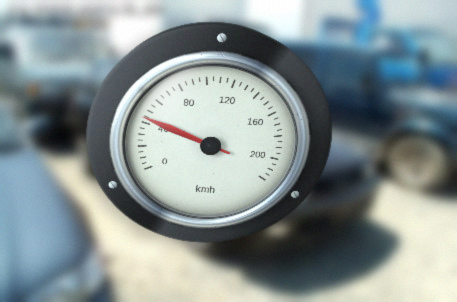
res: 45
